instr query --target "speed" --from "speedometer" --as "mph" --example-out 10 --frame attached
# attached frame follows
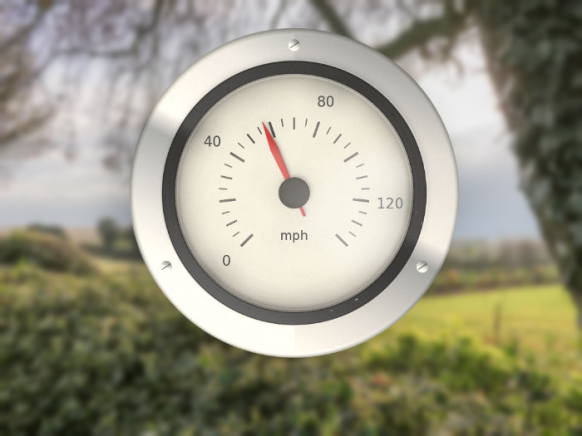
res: 57.5
